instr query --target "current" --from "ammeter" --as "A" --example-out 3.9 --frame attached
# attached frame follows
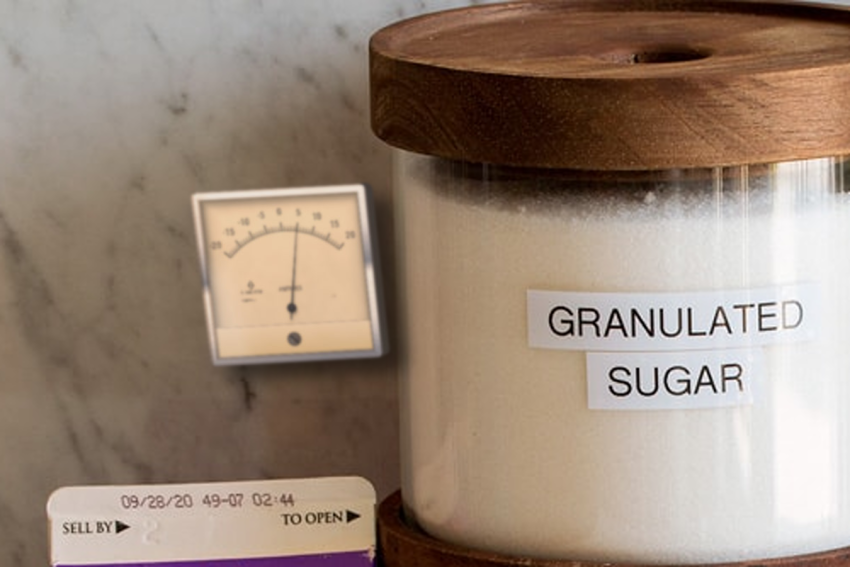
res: 5
